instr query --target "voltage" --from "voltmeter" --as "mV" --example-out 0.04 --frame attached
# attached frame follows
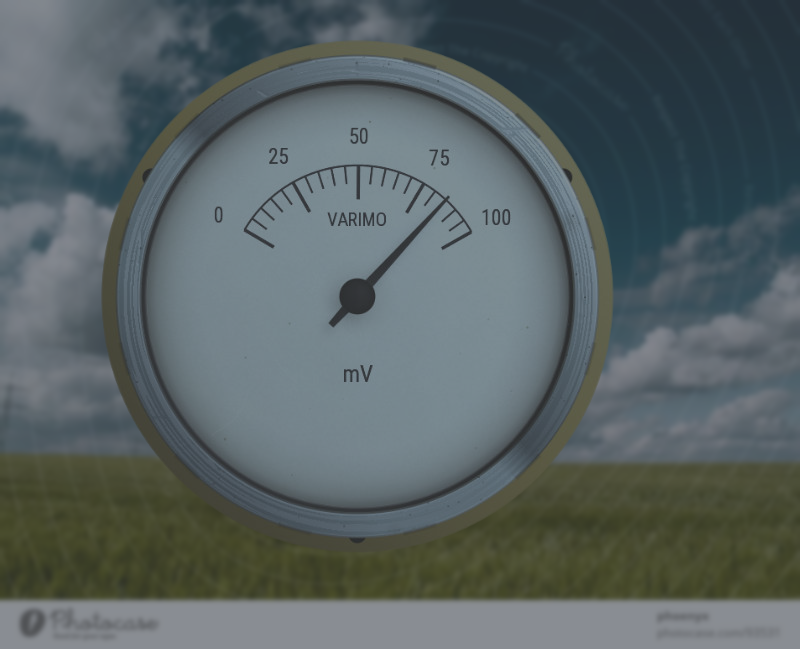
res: 85
